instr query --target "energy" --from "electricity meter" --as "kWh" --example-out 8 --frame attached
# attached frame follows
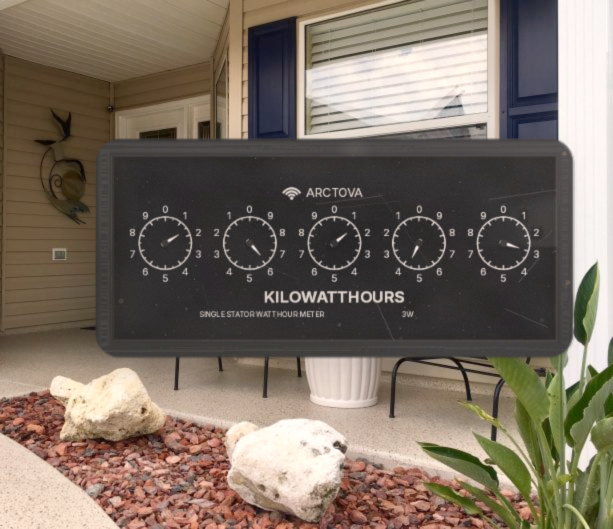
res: 16143
